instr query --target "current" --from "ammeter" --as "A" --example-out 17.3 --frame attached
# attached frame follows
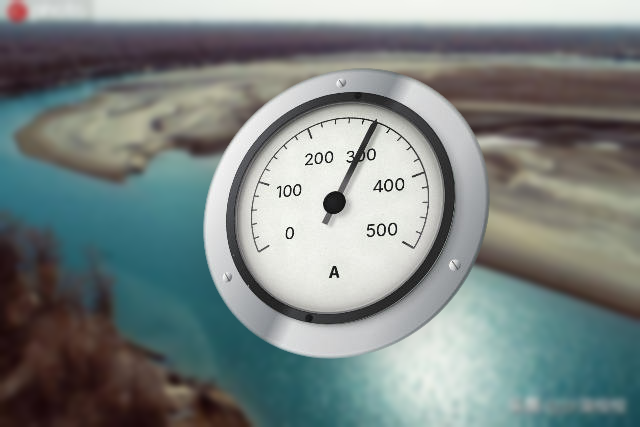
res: 300
